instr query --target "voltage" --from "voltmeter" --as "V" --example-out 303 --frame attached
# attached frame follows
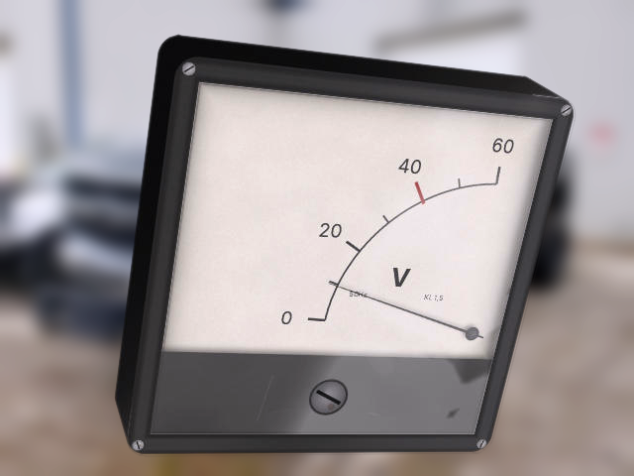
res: 10
